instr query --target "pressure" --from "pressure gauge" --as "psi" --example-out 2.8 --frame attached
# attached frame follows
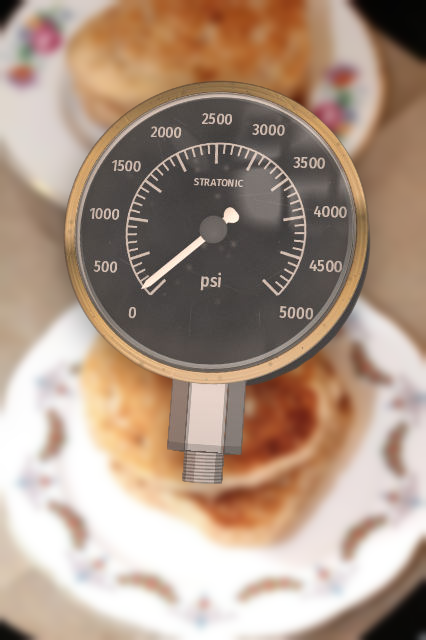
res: 100
